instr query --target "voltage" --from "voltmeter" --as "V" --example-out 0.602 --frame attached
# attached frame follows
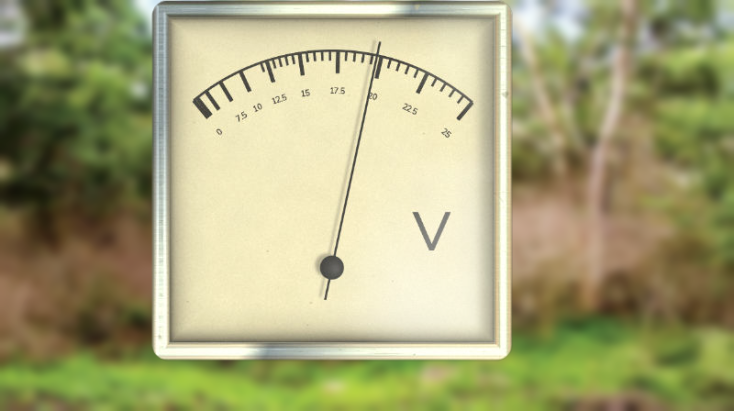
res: 19.75
